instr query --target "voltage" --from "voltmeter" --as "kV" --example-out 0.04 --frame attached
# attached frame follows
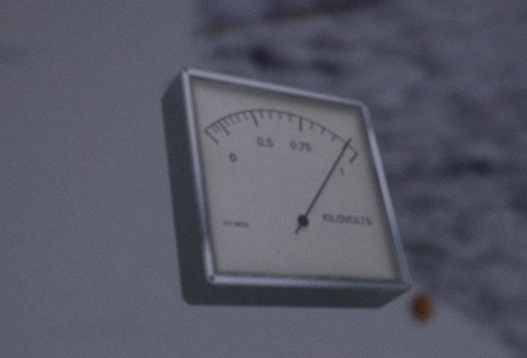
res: 0.95
